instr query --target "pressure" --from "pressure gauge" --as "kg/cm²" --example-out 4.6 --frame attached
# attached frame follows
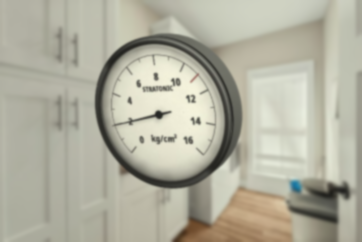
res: 2
